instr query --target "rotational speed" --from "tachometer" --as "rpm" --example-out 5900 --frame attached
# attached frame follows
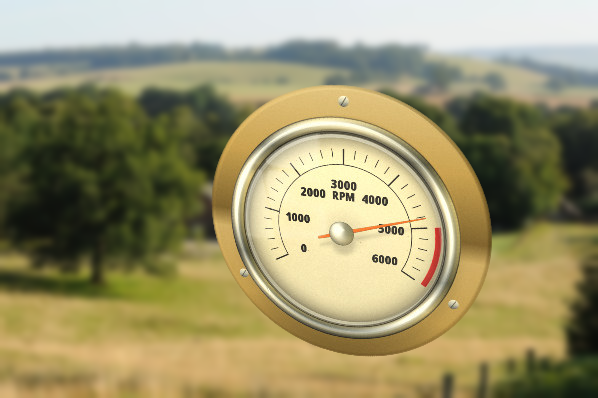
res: 4800
